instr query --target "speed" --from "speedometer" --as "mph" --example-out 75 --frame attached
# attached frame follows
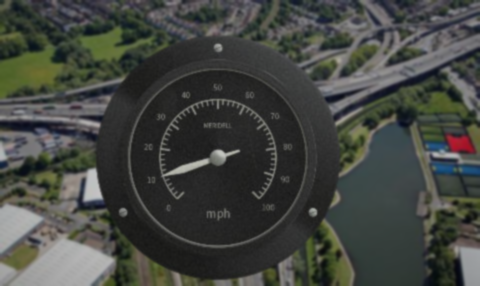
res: 10
